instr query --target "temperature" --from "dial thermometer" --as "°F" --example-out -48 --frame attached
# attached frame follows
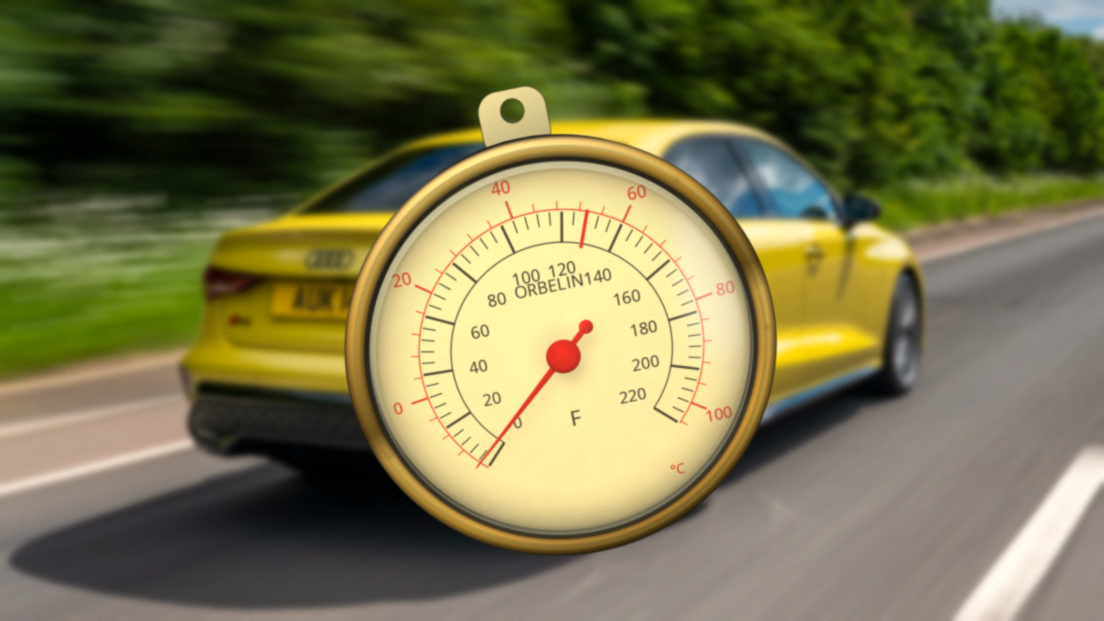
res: 4
